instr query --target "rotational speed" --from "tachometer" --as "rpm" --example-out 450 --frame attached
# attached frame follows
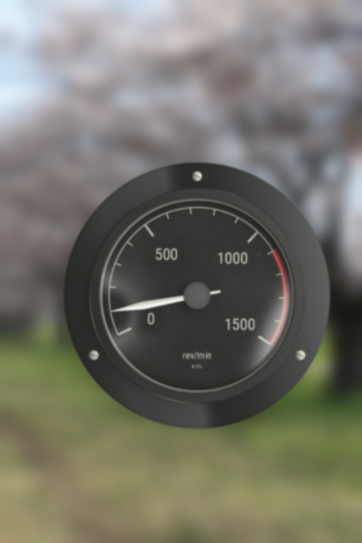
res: 100
